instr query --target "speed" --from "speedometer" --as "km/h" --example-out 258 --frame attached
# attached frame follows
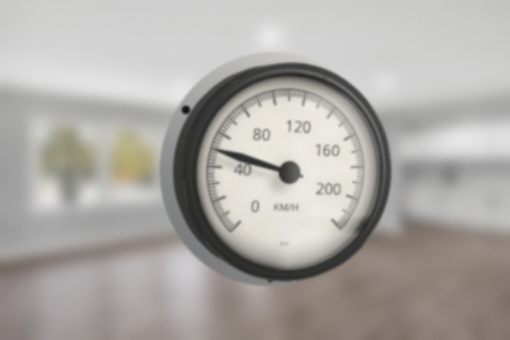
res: 50
